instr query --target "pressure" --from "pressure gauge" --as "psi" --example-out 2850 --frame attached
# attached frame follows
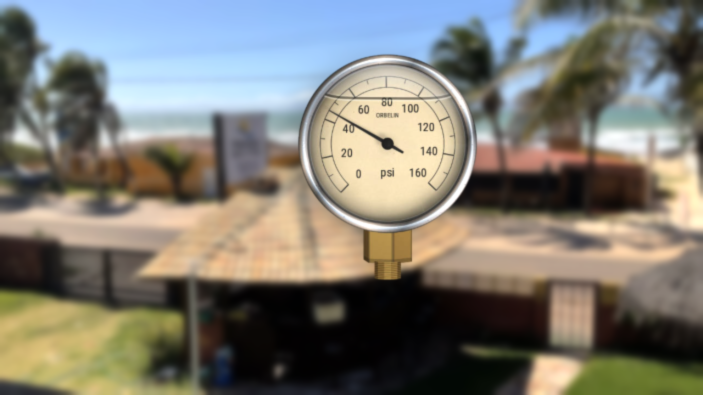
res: 45
